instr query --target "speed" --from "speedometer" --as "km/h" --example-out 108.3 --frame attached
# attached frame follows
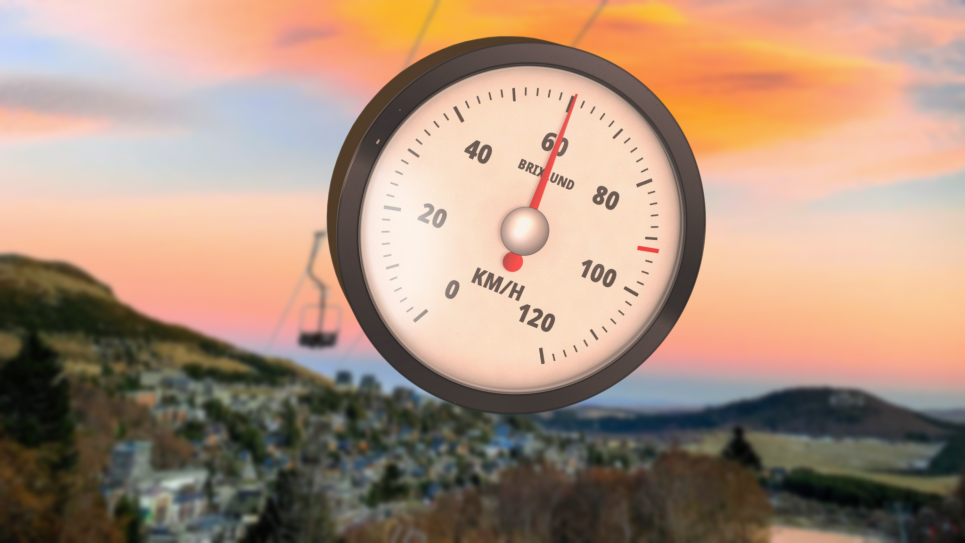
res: 60
